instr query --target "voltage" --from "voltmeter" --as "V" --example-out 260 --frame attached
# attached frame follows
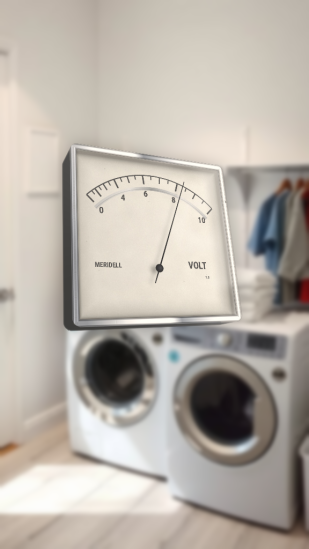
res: 8.25
